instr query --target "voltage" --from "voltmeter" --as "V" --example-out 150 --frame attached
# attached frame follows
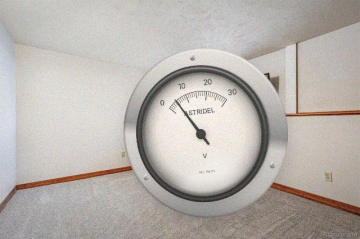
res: 5
